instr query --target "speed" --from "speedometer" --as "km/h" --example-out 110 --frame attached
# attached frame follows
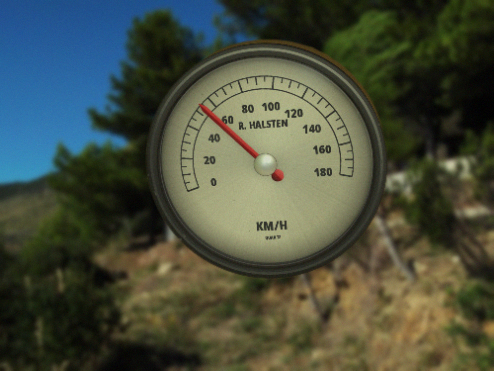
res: 55
